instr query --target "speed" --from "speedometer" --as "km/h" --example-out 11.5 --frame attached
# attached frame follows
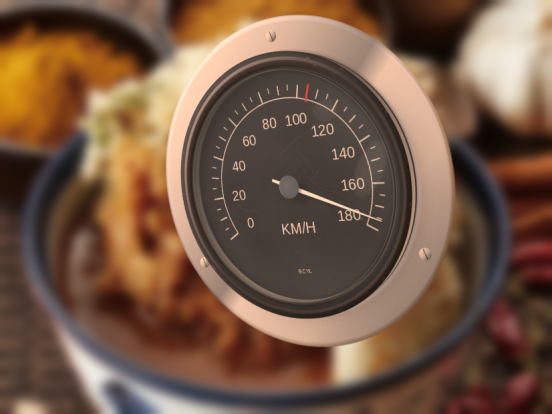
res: 175
